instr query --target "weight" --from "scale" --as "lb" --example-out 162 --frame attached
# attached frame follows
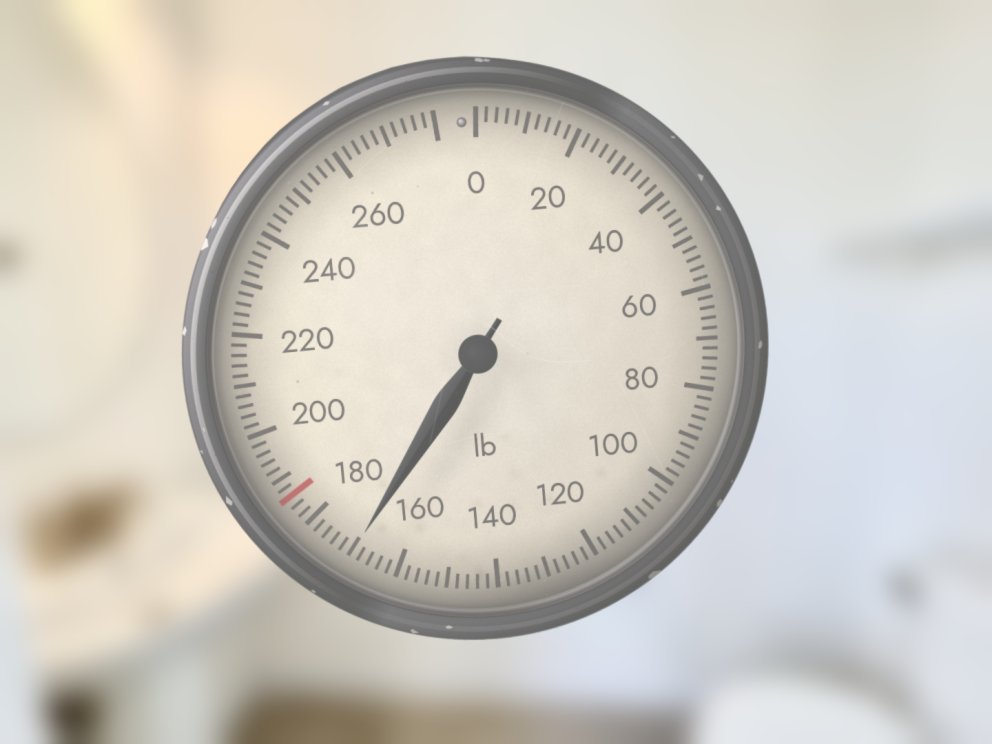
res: 170
